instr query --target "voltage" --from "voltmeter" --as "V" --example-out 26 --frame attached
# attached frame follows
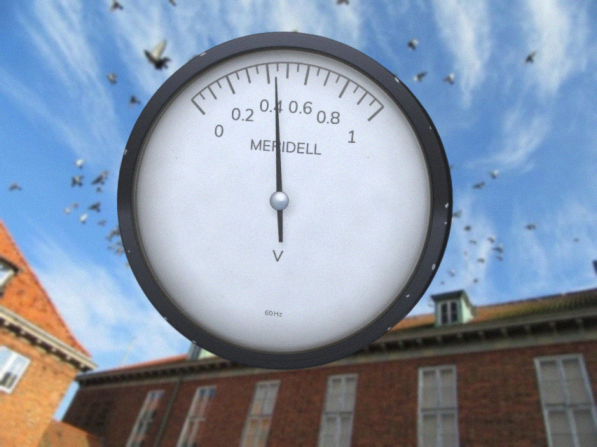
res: 0.45
